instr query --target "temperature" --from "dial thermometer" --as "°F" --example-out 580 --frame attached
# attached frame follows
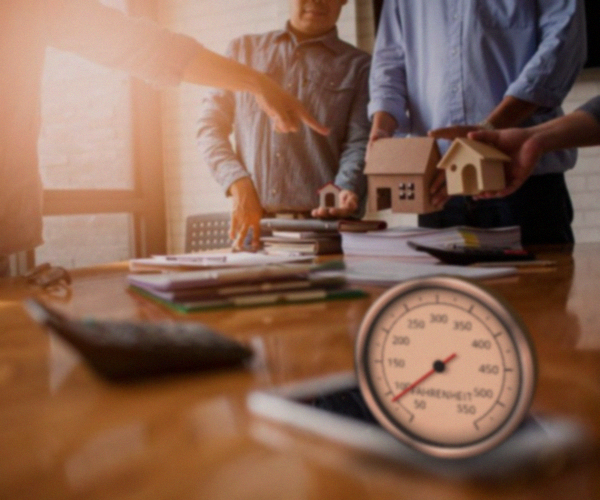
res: 87.5
